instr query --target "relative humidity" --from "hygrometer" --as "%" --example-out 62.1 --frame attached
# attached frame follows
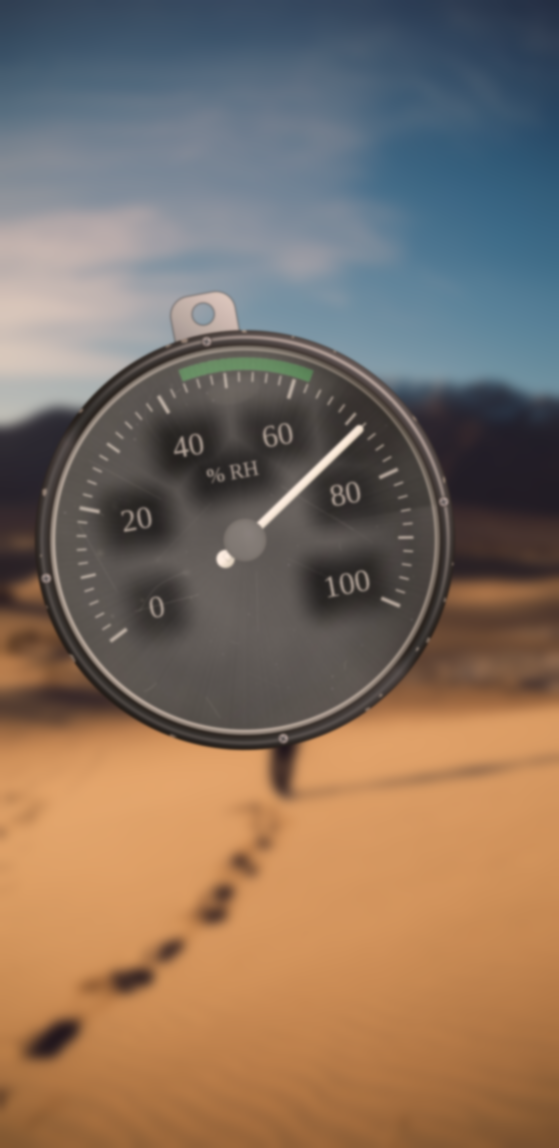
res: 72
